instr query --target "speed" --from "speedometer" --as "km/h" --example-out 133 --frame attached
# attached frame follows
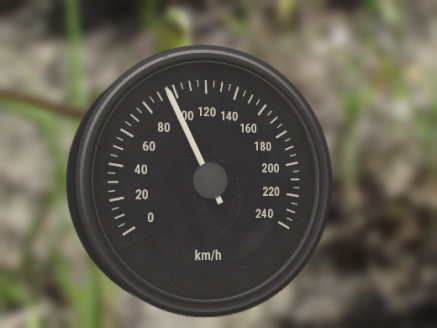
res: 95
